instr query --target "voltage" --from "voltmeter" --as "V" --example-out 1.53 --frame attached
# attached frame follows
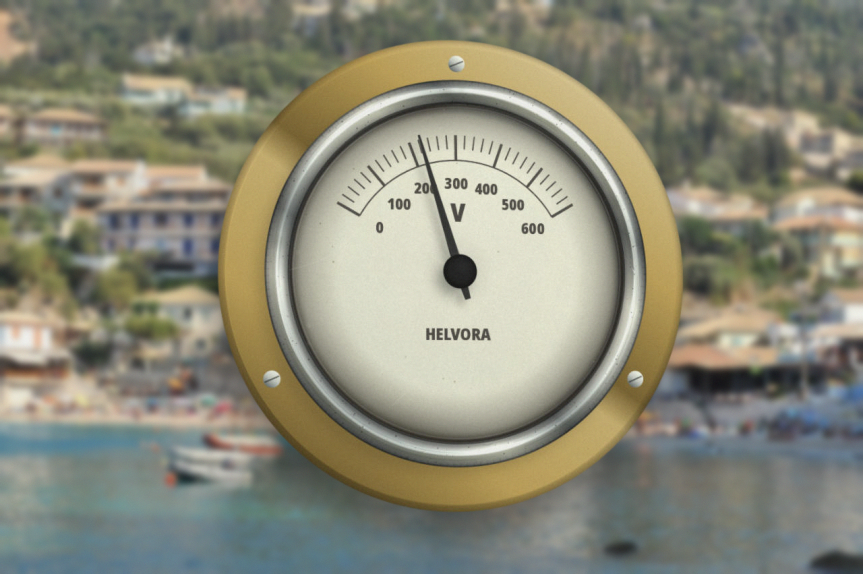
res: 220
